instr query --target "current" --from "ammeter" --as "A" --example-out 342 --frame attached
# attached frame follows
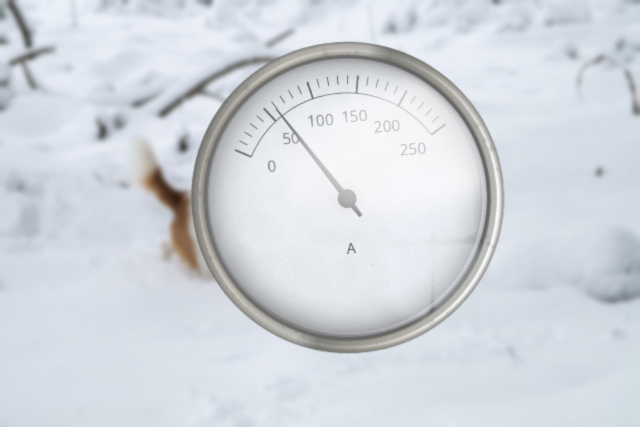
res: 60
